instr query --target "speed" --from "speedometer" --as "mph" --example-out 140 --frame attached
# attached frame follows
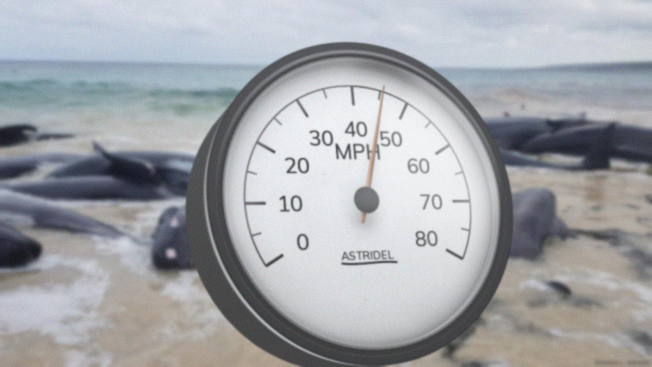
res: 45
